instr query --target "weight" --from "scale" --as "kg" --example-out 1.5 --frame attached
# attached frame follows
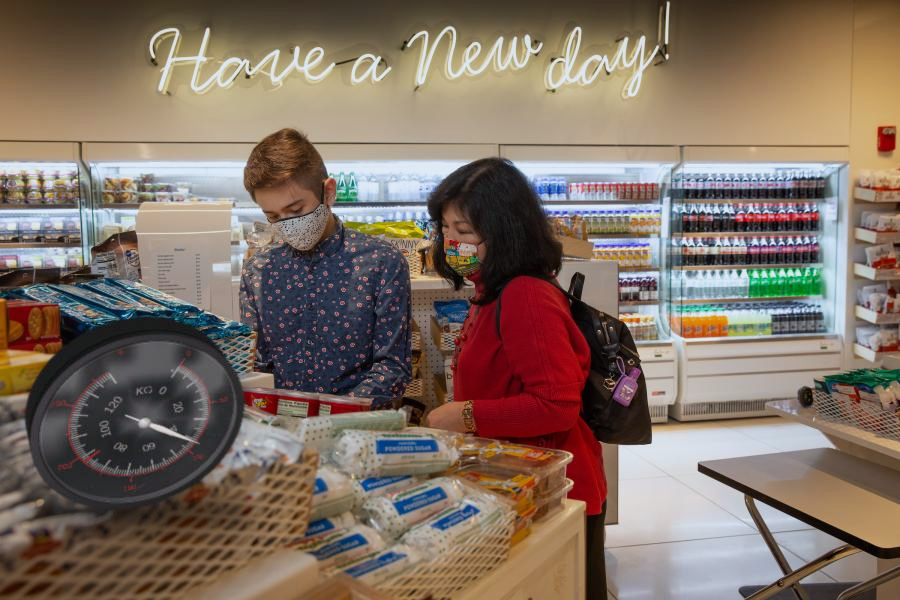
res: 40
